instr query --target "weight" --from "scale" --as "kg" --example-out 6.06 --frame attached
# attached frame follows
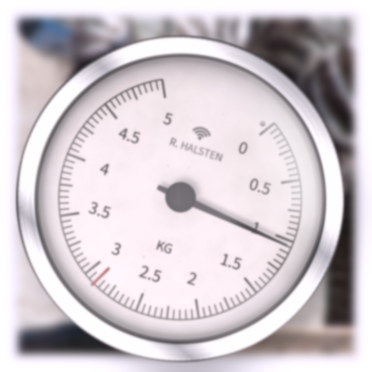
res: 1.05
